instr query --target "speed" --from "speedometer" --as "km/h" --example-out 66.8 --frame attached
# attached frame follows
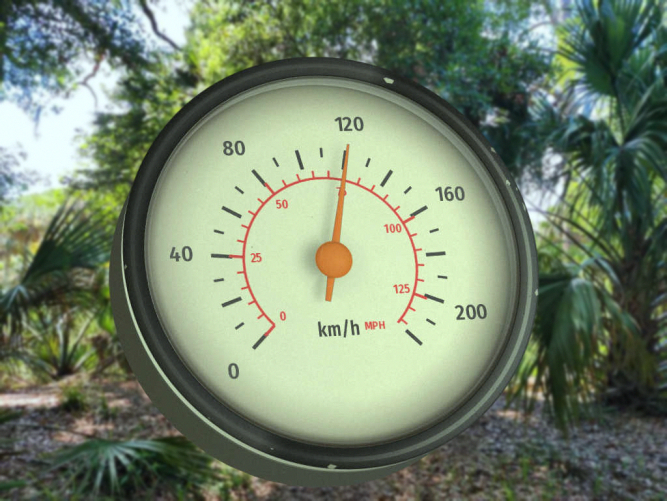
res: 120
